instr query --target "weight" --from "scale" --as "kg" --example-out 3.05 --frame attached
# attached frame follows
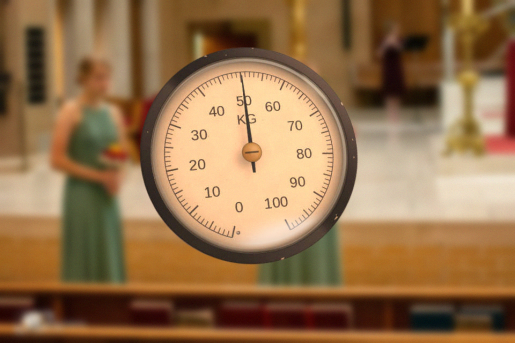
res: 50
